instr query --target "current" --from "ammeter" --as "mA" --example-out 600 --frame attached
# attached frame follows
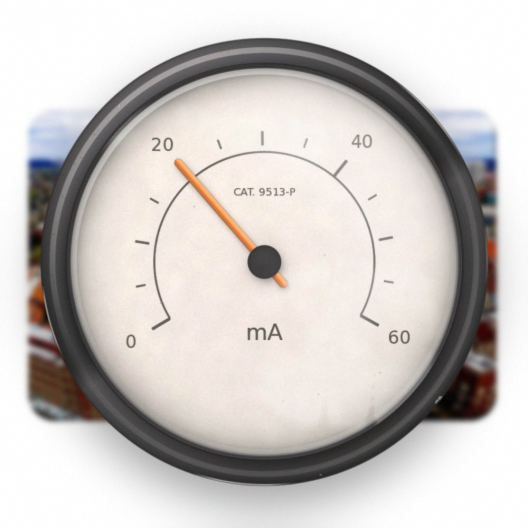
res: 20
